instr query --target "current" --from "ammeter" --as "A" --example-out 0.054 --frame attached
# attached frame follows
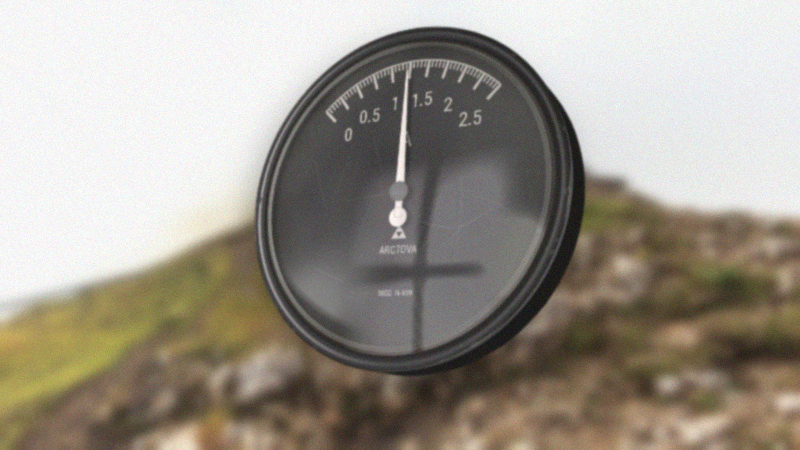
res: 1.25
